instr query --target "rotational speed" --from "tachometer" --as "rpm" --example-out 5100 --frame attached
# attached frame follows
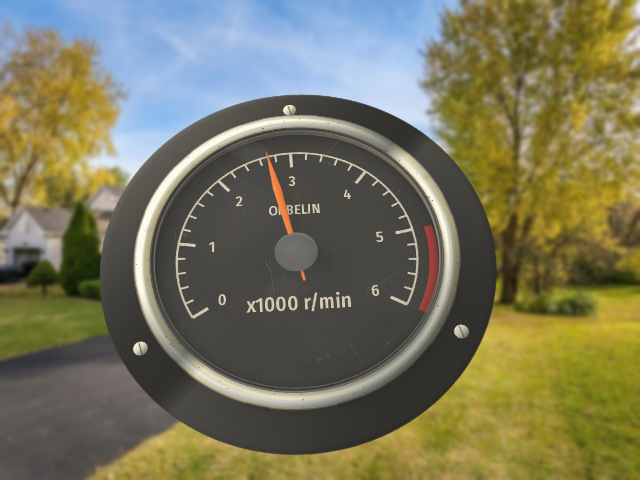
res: 2700
